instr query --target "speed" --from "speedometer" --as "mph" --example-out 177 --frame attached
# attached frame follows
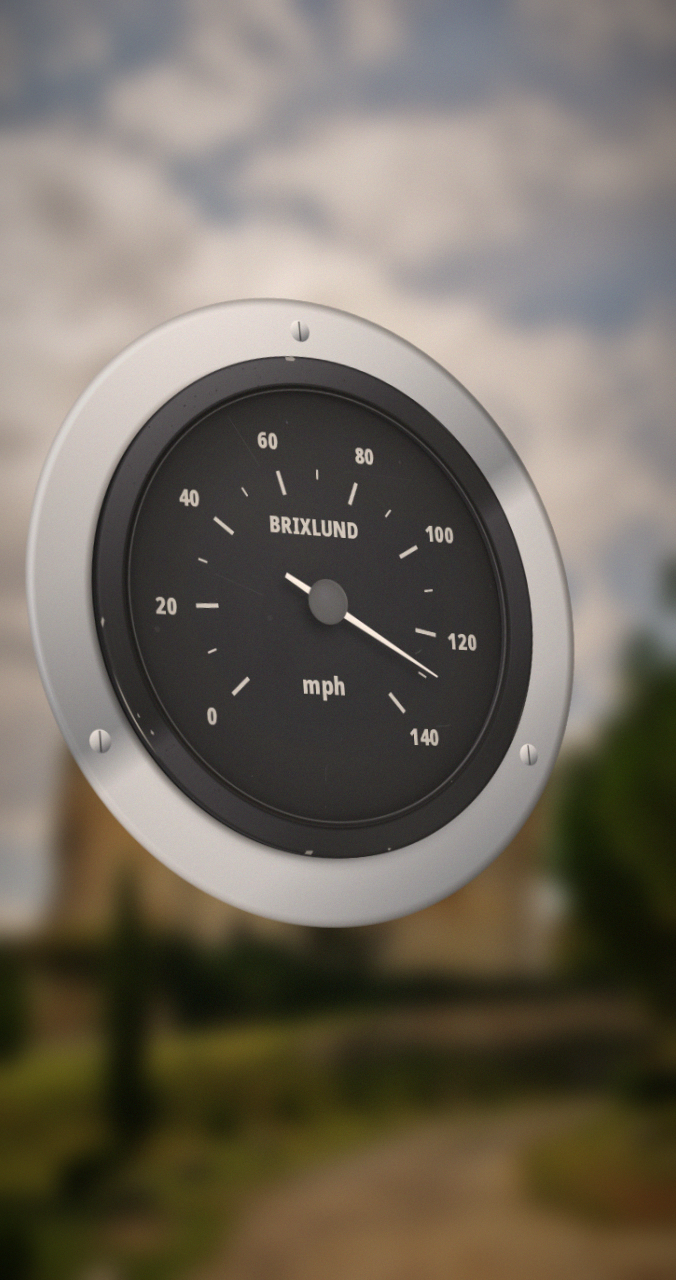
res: 130
